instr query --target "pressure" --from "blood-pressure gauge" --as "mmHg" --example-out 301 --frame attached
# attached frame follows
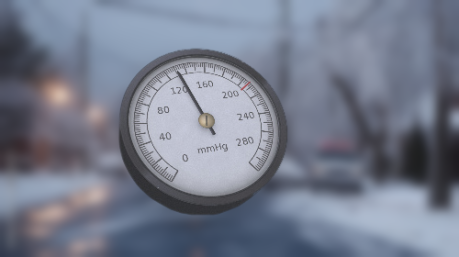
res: 130
